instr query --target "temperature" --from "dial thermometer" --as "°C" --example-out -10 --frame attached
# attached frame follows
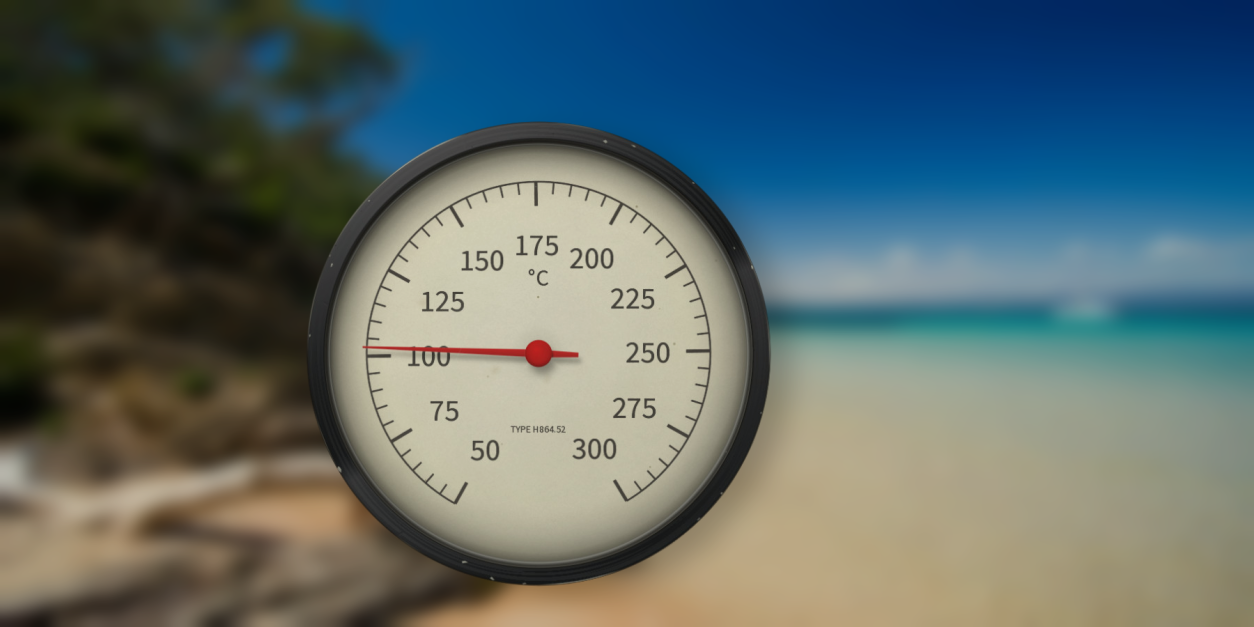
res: 102.5
